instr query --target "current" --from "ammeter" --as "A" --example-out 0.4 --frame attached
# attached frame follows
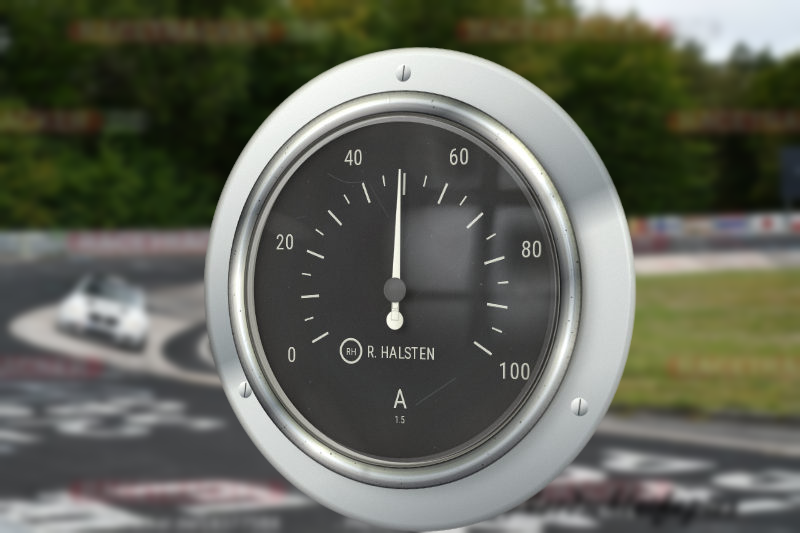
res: 50
